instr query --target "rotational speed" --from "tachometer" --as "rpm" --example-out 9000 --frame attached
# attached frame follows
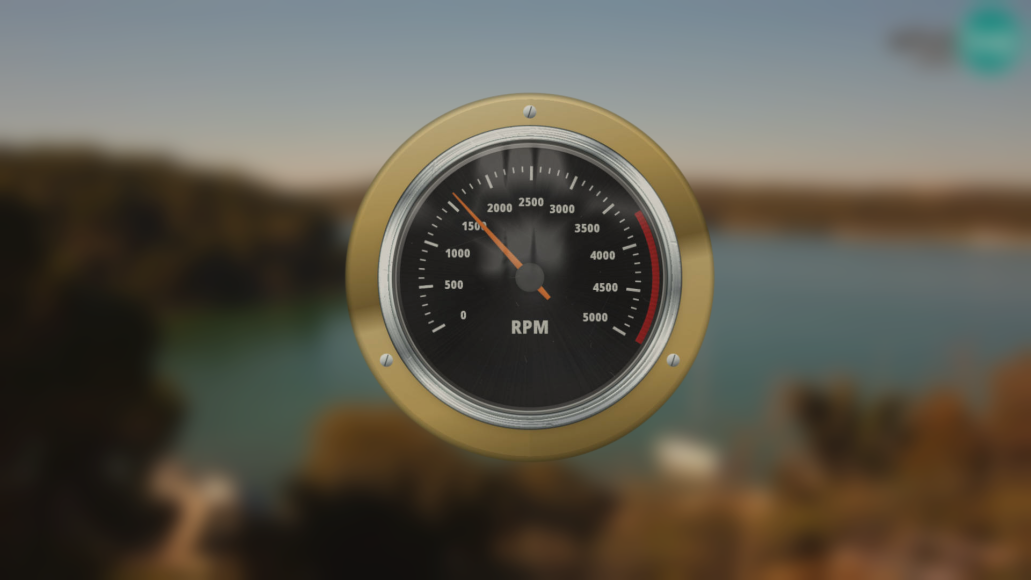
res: 1600
